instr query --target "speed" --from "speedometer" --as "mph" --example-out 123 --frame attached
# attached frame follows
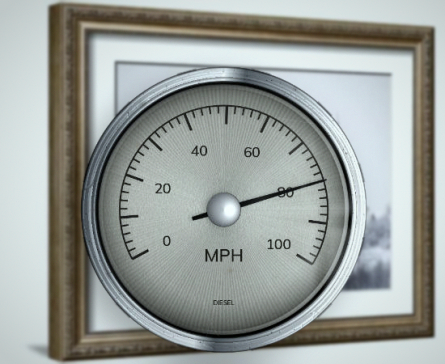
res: 80
